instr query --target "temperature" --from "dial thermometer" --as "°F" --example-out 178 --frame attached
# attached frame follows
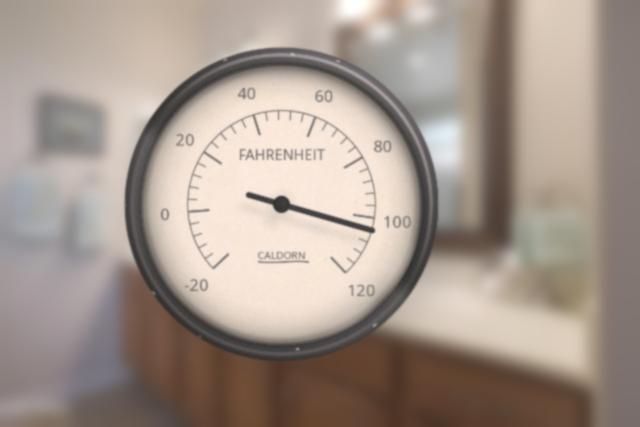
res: 104
